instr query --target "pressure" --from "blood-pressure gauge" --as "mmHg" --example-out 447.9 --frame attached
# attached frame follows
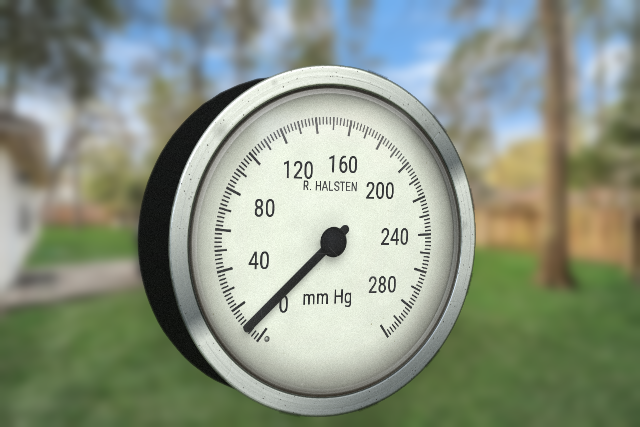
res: 10
